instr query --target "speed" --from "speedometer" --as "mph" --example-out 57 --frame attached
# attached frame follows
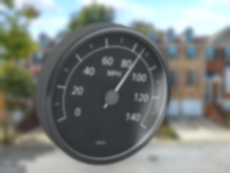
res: 85
